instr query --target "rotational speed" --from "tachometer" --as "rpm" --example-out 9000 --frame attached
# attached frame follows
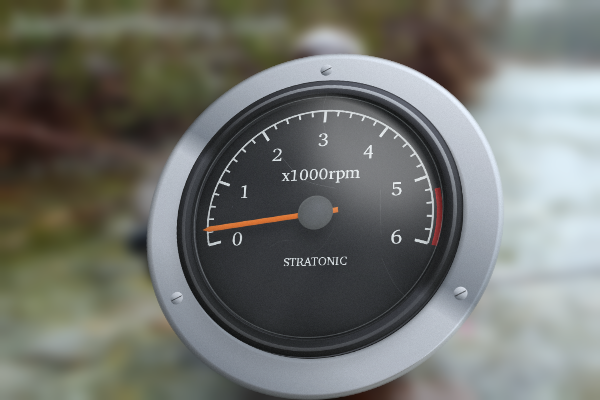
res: 200
